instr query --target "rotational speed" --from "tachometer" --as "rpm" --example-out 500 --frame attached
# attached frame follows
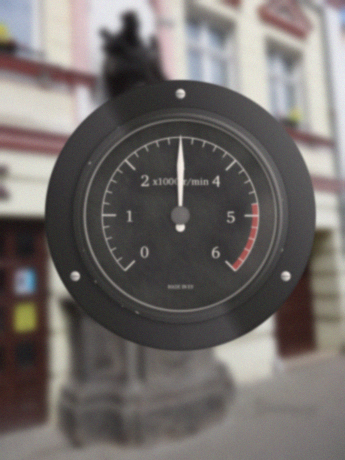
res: 3000
